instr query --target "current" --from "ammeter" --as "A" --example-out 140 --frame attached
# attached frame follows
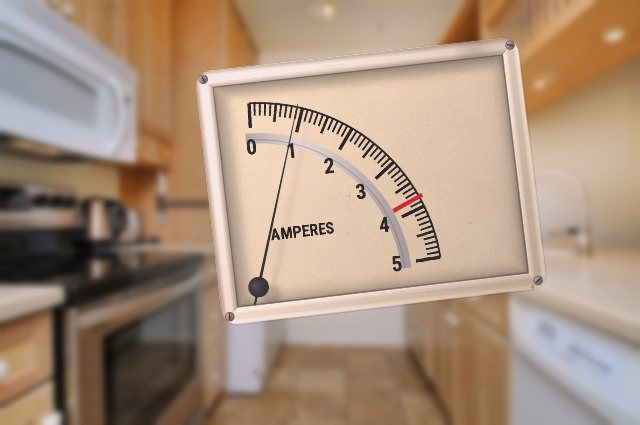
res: 0.9
